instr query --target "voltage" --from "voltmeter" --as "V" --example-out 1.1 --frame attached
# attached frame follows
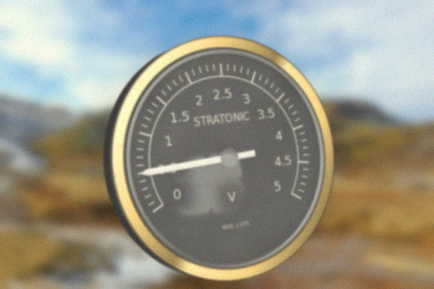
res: 0.5
